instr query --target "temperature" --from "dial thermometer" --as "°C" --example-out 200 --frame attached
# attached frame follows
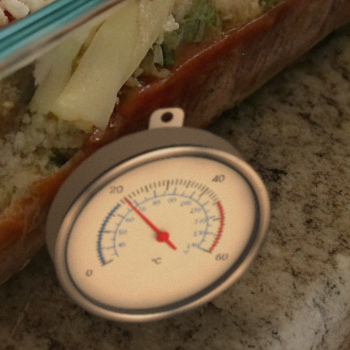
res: 20
